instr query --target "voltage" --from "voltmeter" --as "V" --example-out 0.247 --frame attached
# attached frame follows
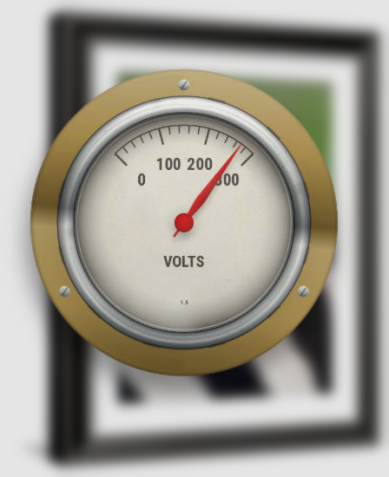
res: 270
